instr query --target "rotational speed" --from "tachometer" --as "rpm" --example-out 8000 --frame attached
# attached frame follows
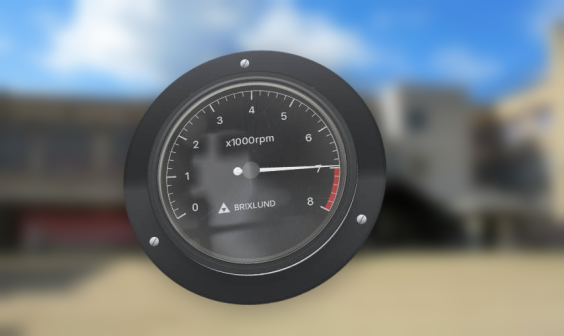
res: 7000
